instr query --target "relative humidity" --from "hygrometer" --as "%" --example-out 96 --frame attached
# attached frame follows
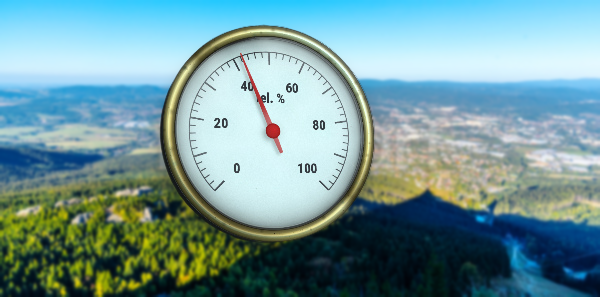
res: 42
